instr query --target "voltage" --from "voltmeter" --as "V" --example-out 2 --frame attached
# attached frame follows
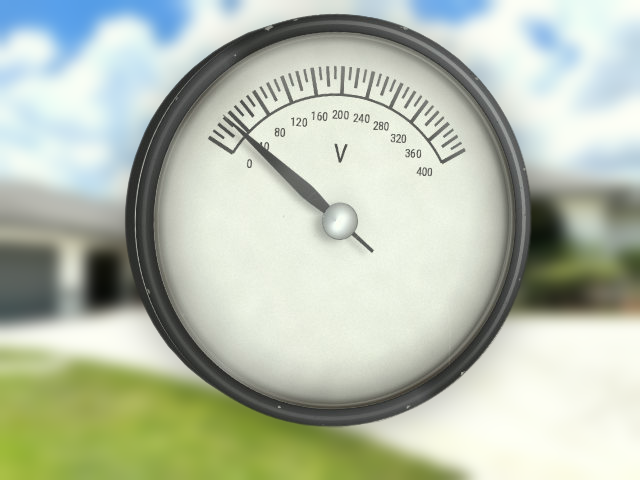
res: 30
